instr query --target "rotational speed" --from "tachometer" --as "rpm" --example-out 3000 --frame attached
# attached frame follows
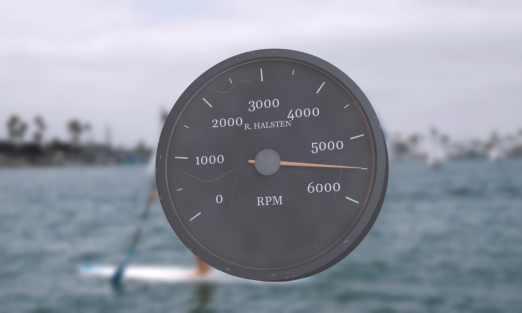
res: 5500
